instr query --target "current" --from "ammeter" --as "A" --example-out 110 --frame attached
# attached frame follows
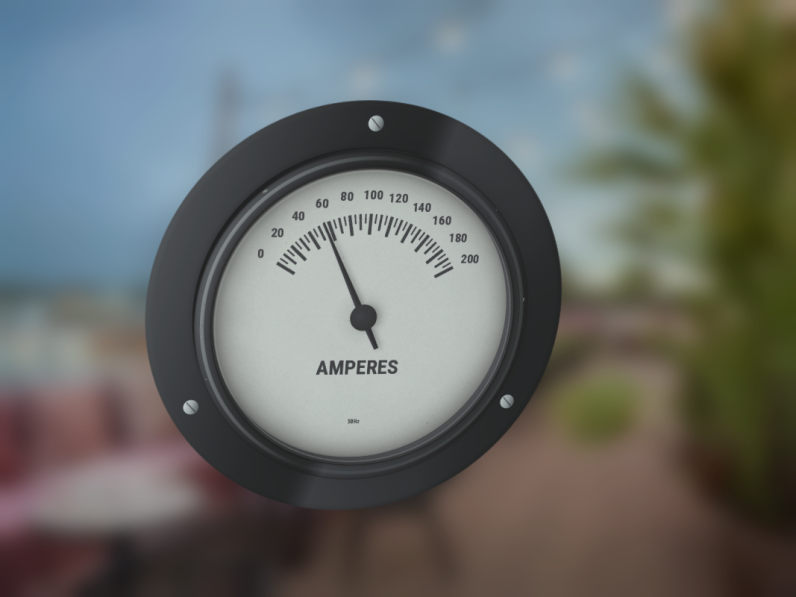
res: 55
